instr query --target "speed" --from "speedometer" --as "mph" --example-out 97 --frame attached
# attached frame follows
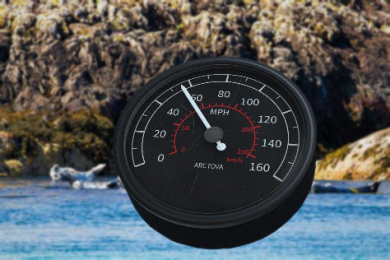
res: 55
